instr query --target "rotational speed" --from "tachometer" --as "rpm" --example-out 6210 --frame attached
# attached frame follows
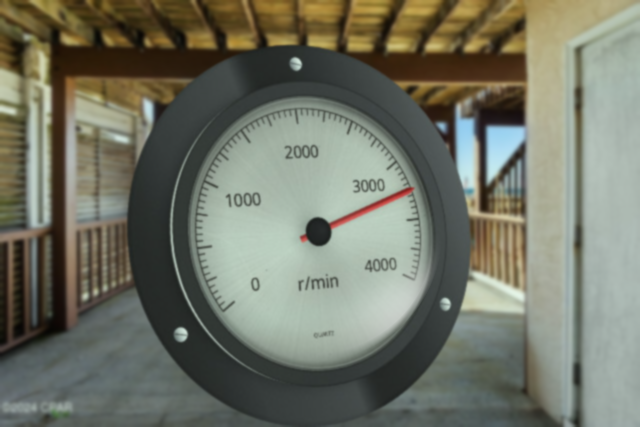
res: 3250
